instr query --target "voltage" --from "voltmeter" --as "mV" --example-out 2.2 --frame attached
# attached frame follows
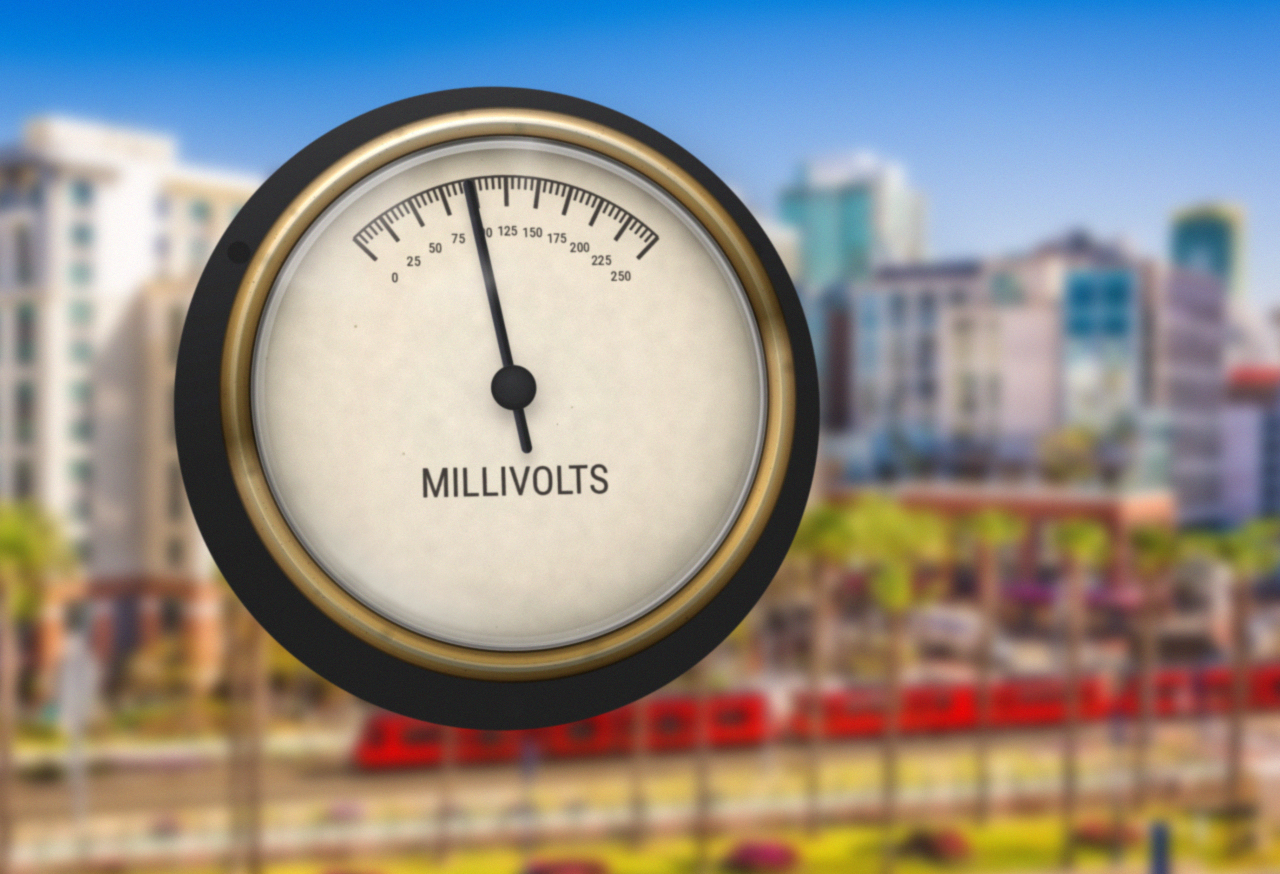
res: 95
